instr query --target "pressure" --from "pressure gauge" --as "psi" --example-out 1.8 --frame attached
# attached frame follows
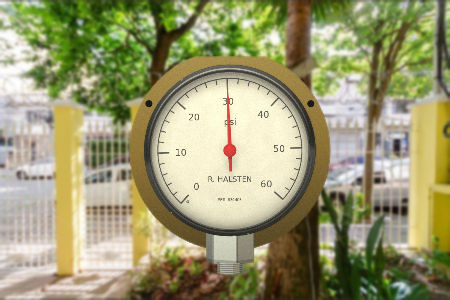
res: 30
